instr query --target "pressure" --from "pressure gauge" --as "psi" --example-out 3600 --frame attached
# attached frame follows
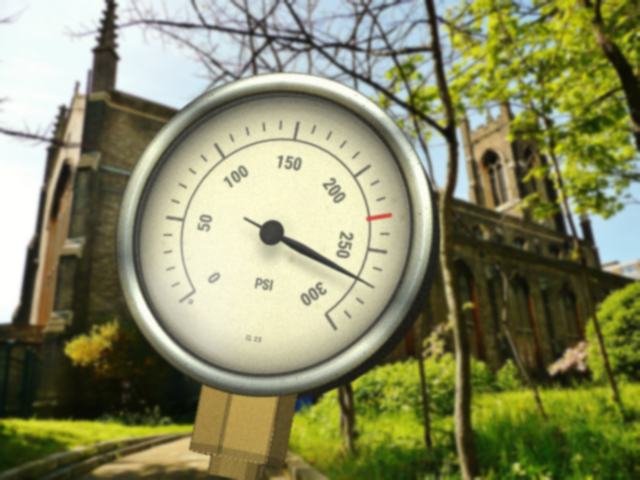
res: 270
